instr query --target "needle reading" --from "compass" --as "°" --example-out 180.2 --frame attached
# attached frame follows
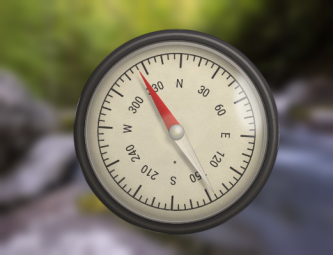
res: 325
